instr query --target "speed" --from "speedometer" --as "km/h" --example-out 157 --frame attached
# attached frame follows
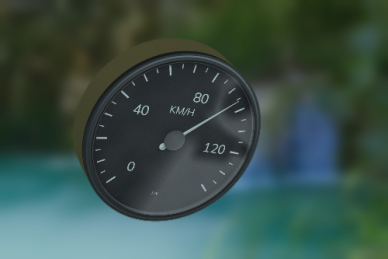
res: 95
